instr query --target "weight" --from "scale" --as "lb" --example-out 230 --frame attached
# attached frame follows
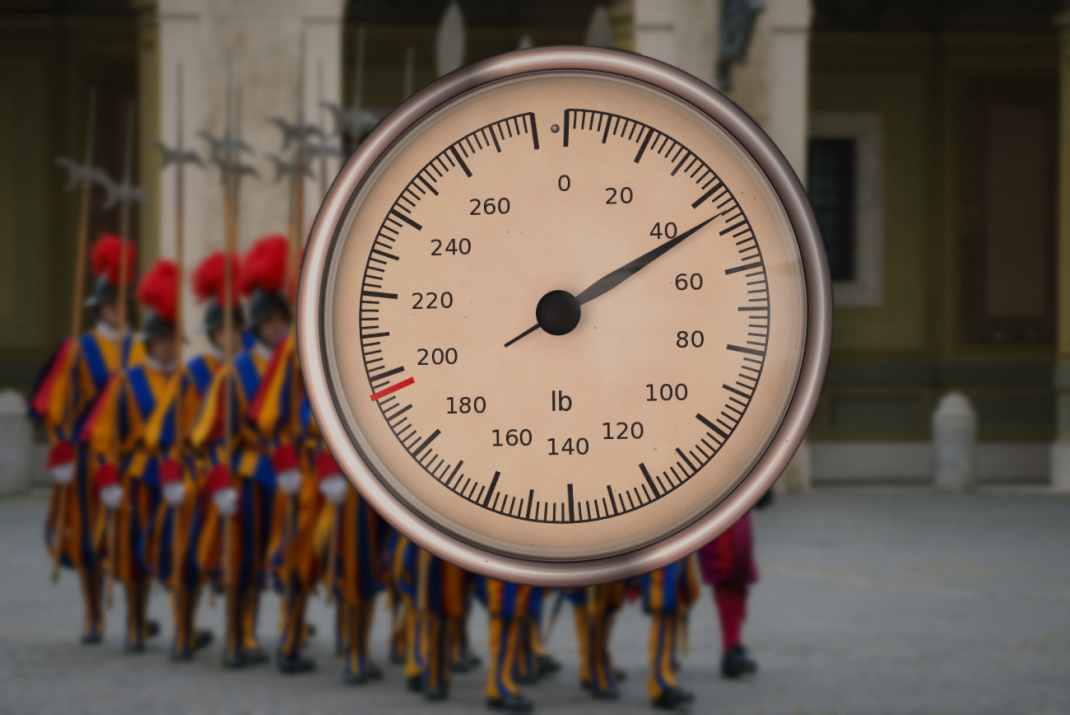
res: 46
